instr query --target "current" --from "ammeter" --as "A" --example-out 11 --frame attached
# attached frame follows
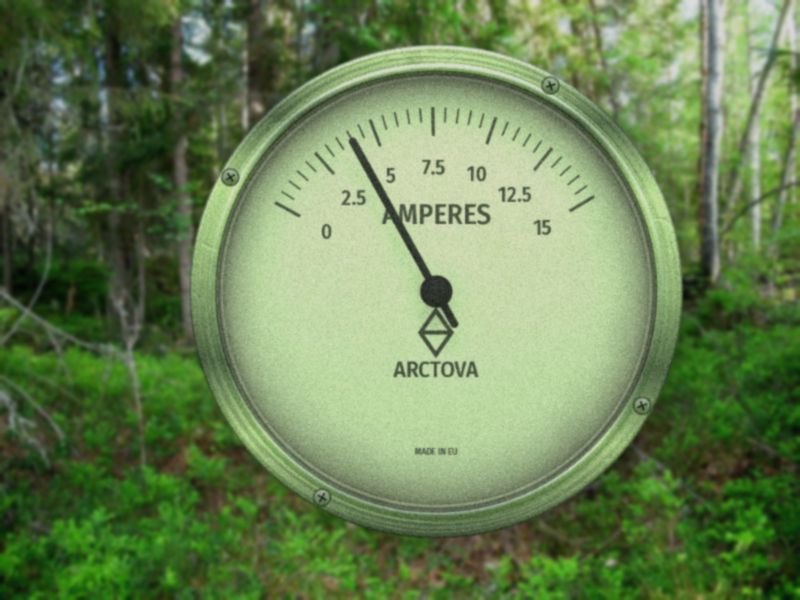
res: 4
